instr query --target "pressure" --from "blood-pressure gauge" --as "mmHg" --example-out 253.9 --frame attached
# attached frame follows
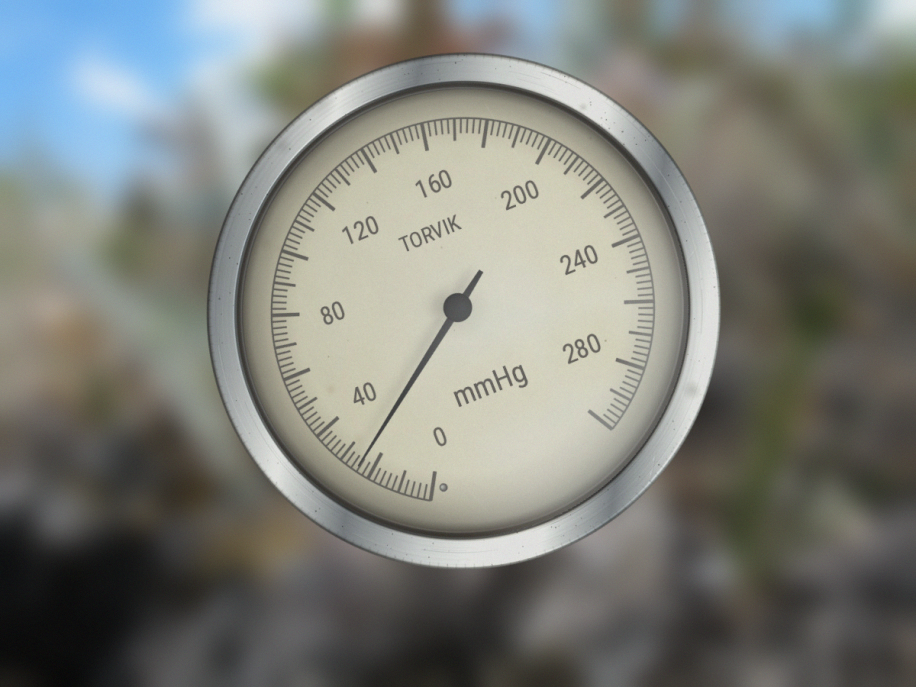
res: 24
